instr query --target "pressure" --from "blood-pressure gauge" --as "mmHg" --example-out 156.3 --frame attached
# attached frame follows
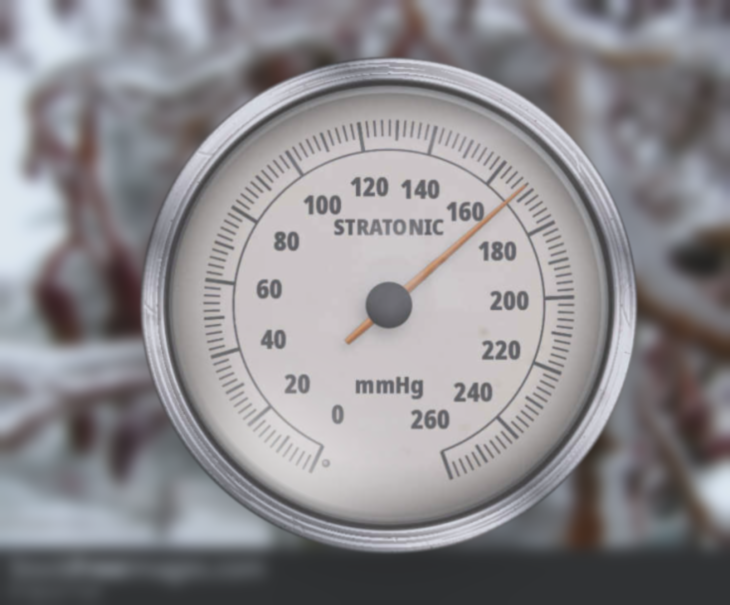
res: 168
